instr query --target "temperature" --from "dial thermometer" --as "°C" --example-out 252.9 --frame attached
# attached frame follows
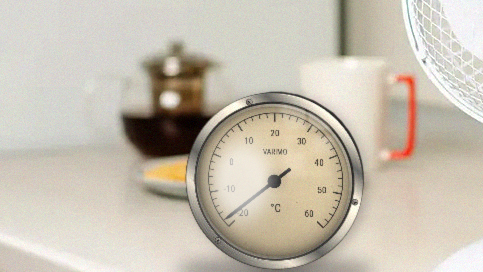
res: -18
